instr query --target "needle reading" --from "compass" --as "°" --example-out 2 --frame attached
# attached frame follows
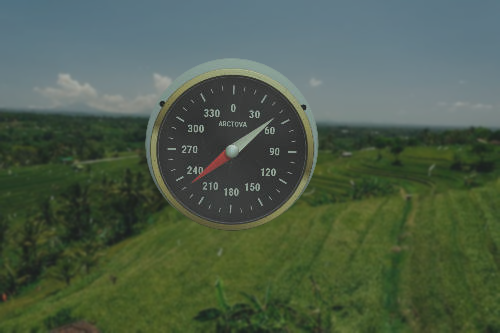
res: 230
